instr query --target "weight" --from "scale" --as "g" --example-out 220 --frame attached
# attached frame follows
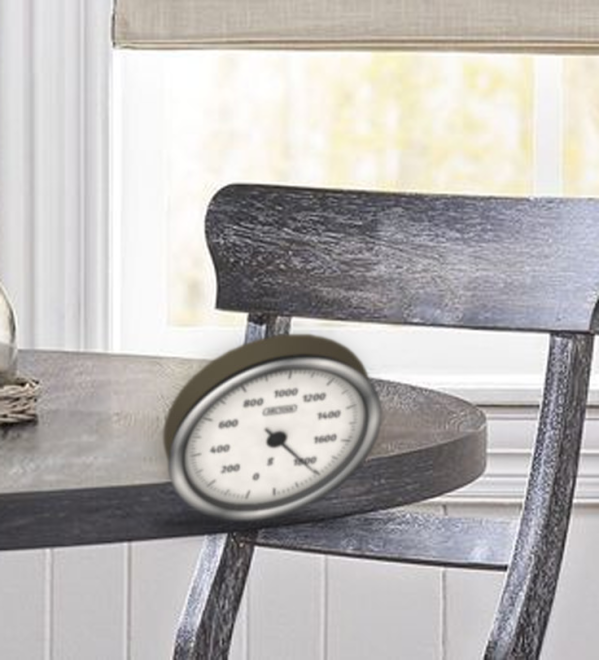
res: 1800
